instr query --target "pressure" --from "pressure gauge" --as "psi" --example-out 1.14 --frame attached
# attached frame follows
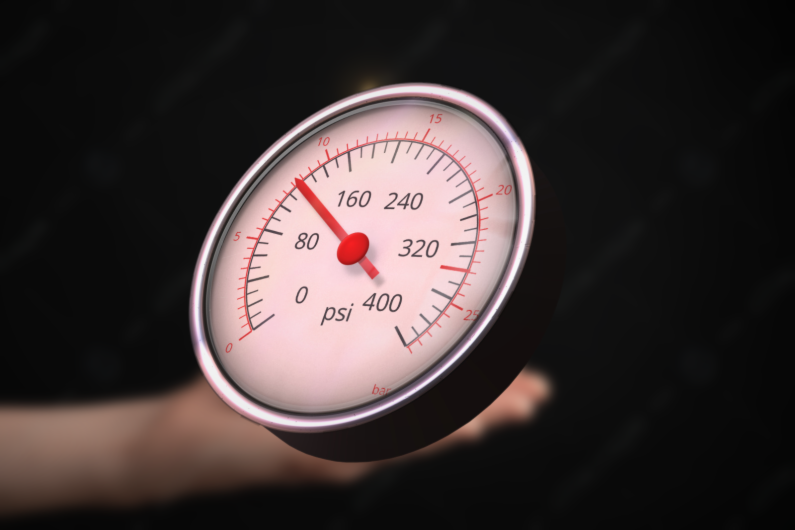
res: 120
